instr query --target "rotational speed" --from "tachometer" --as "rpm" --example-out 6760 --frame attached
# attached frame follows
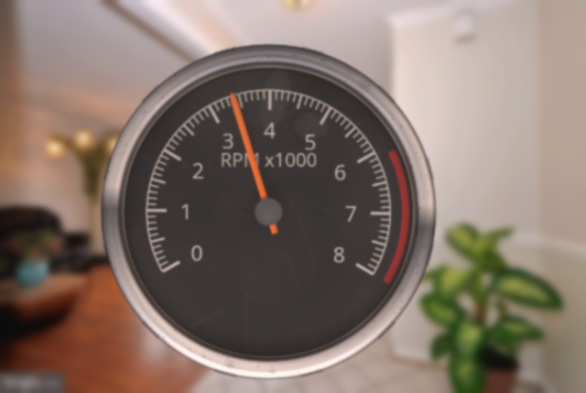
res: 3400
